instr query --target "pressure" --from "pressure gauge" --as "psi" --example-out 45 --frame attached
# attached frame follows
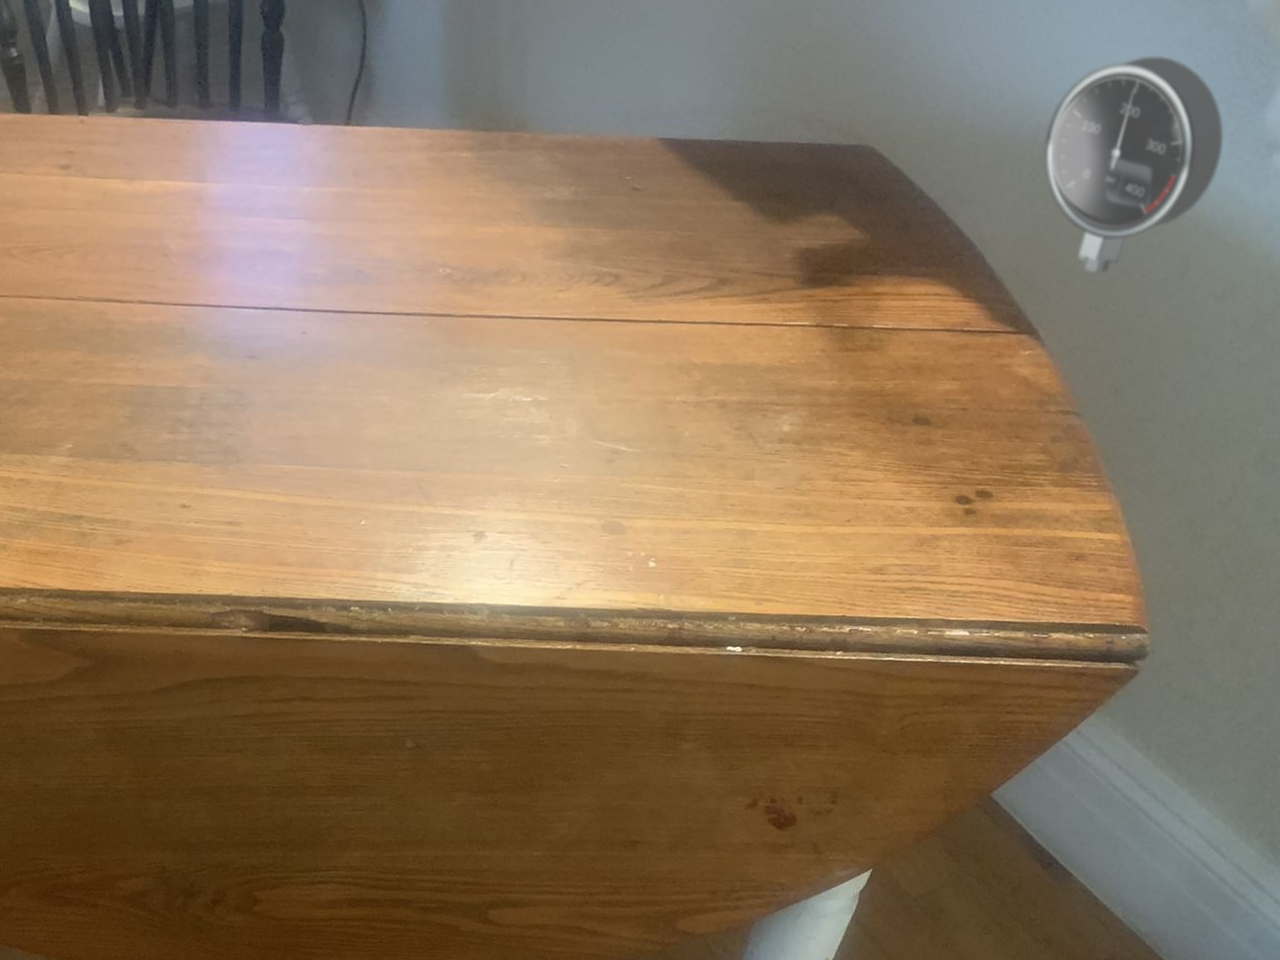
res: 200
